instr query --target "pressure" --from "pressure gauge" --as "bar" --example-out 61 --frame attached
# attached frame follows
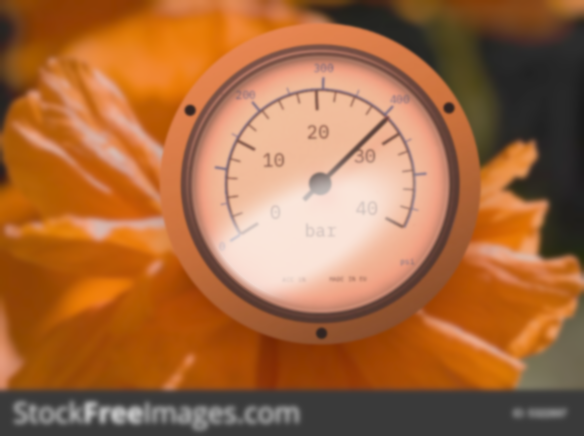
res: 28
